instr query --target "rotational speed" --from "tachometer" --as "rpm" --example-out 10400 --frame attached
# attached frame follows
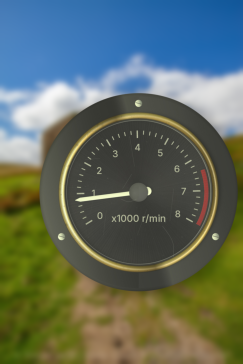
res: 800
